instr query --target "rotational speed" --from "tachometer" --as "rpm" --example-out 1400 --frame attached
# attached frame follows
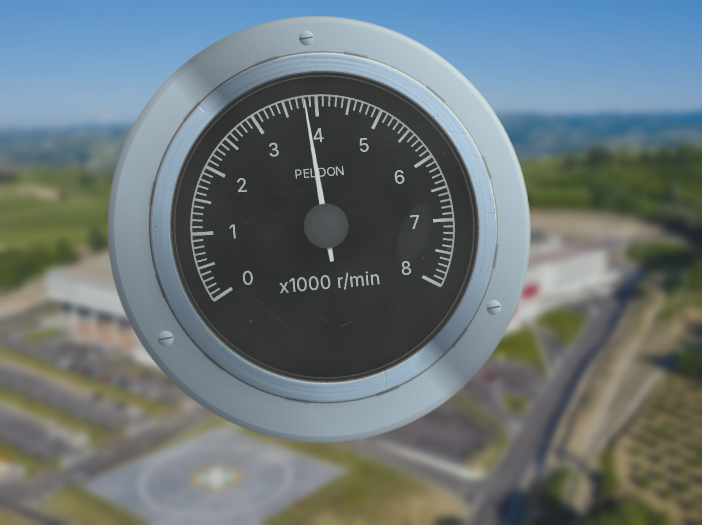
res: 3800
